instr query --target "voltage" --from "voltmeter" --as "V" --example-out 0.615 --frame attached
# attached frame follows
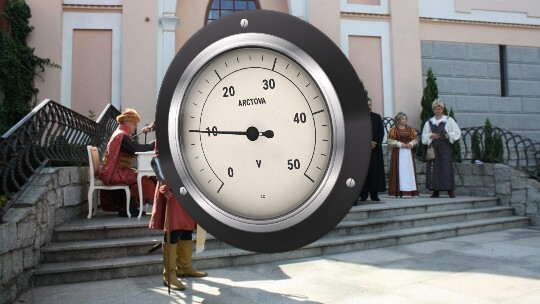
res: 10
